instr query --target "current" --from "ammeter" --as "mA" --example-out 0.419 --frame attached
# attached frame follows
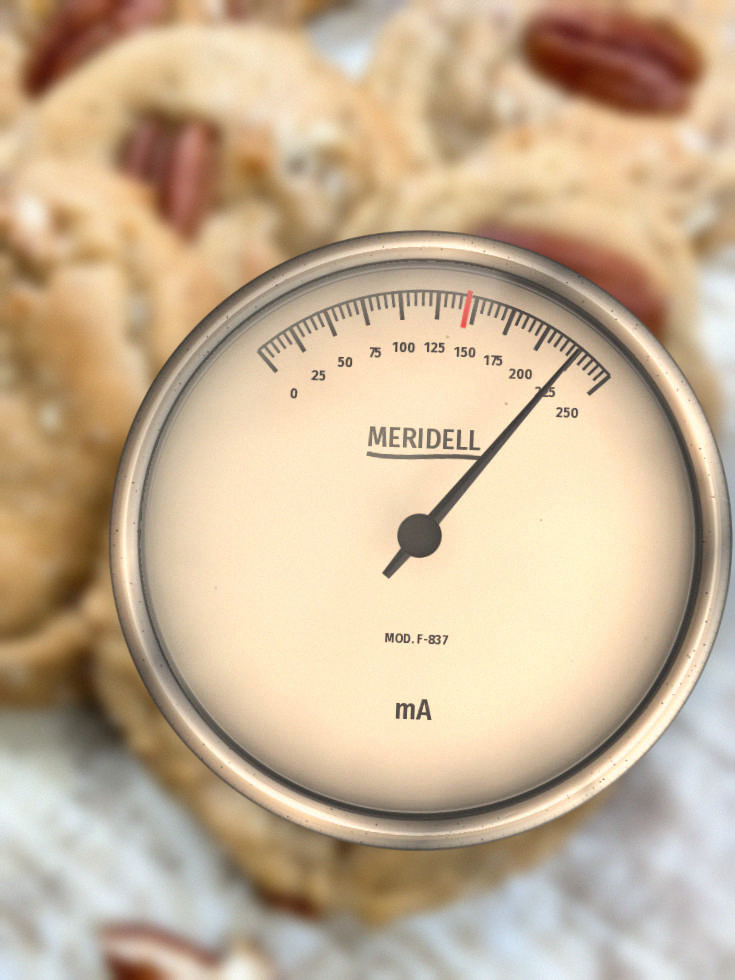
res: 225
